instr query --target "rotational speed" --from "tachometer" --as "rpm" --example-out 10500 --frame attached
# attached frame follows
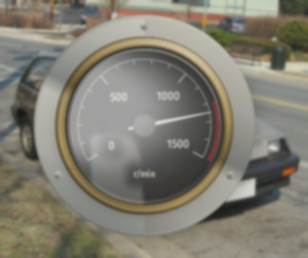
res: 1250
